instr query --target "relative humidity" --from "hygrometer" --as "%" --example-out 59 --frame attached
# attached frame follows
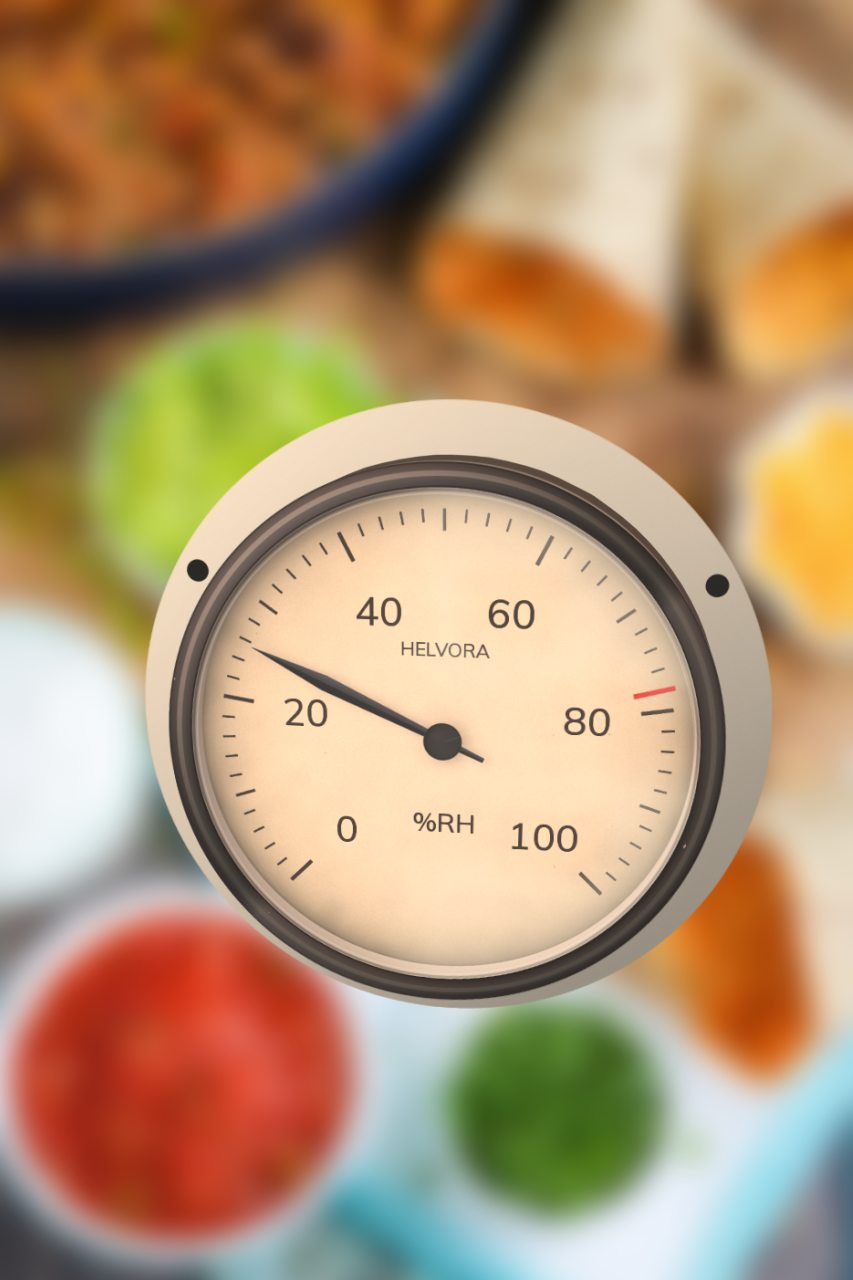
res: 26
